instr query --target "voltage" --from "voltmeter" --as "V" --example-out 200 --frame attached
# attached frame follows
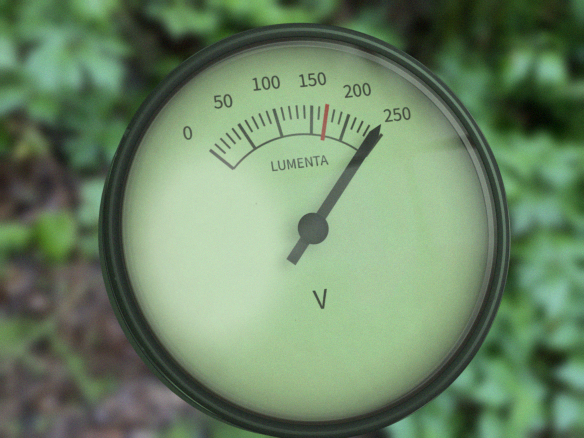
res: 240
